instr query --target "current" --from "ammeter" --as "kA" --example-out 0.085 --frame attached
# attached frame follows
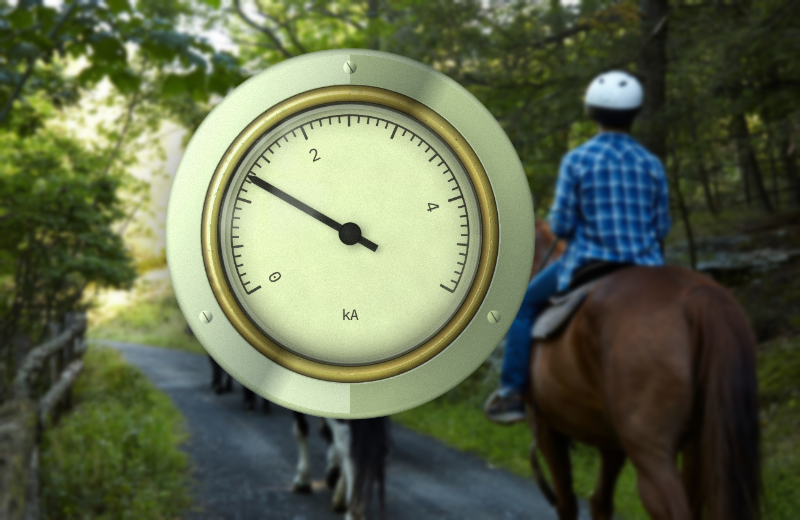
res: 1.25
